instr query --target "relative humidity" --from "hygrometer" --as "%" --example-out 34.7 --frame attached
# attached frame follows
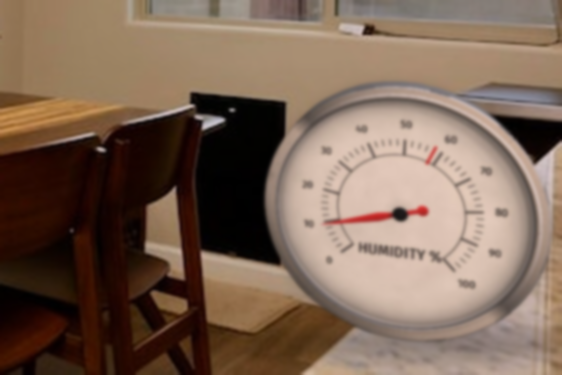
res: 10
